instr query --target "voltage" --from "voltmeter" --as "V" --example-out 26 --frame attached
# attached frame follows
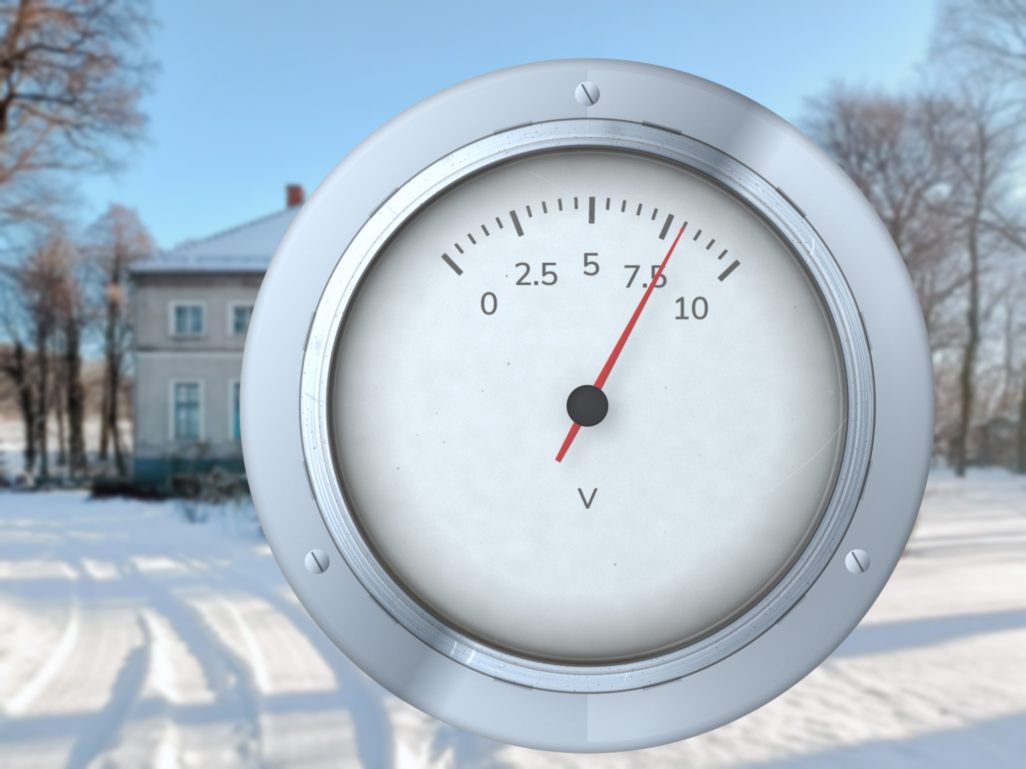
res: 8
